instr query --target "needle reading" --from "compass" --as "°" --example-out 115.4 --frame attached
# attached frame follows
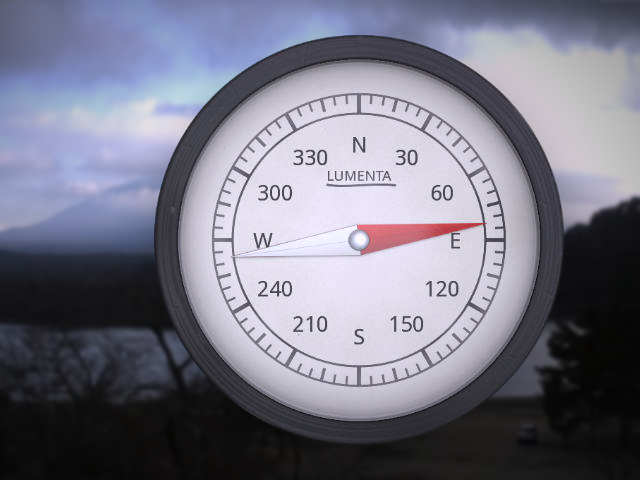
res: 82.5
